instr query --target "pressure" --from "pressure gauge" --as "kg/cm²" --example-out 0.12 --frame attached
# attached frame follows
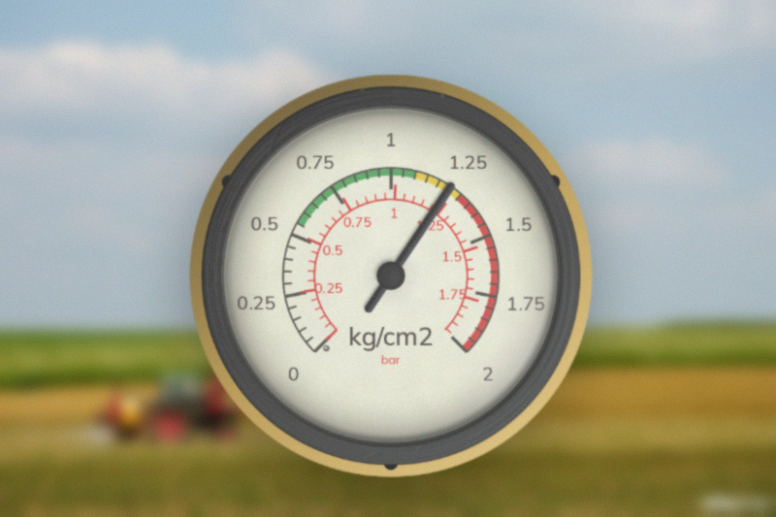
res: 1.25
